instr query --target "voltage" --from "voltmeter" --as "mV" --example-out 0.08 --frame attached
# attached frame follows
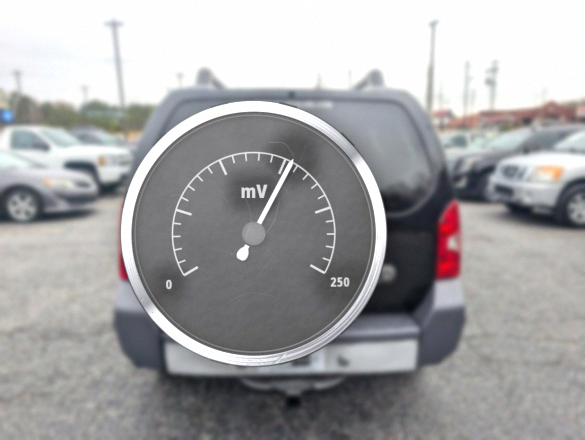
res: 155
